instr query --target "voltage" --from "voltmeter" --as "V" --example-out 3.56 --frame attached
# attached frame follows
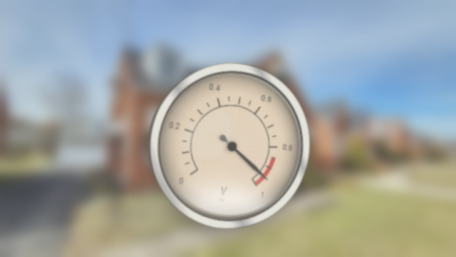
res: 0.95
